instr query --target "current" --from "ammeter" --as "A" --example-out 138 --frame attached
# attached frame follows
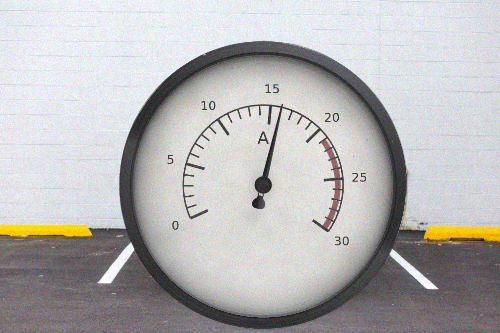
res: 16
